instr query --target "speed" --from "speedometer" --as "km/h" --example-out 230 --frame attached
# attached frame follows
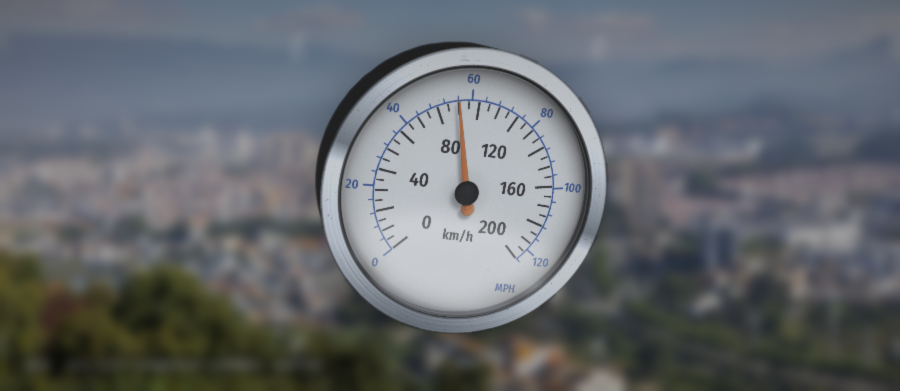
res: 90
